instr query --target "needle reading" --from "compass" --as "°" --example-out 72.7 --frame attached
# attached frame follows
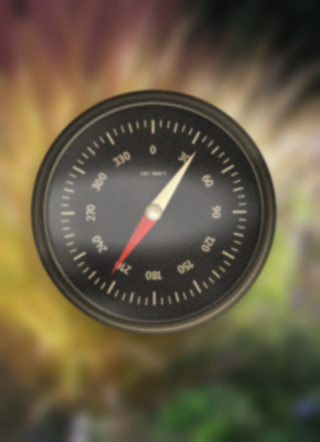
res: 215
